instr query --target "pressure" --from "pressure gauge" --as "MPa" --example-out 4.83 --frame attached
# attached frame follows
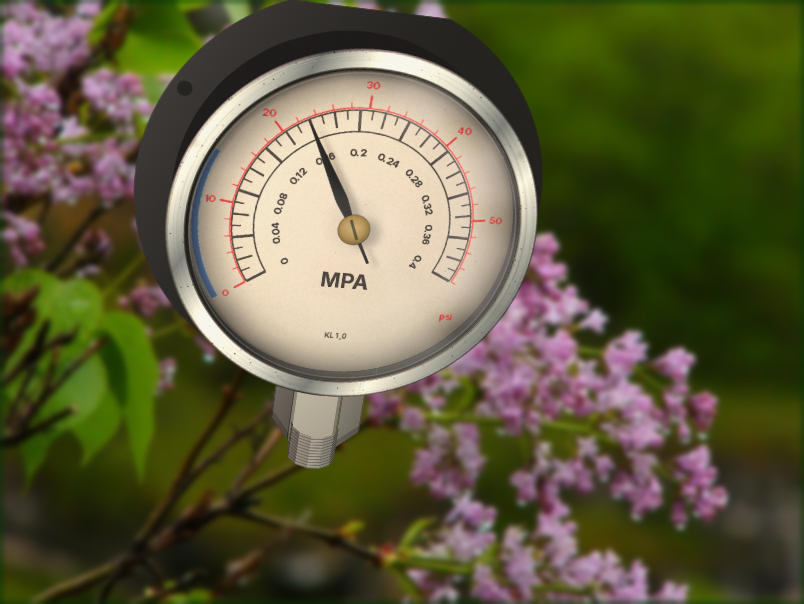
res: 0.16
